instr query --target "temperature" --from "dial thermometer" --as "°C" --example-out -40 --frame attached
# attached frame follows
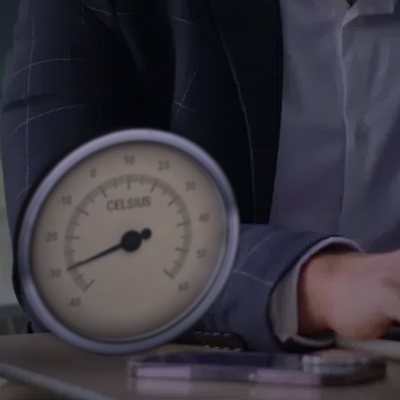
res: -30
